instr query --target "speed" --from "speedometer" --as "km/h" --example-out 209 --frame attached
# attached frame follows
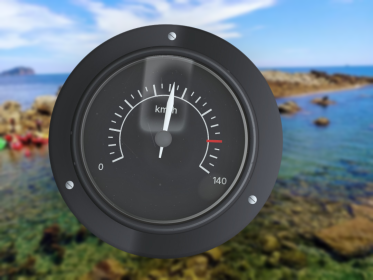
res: 72.5
